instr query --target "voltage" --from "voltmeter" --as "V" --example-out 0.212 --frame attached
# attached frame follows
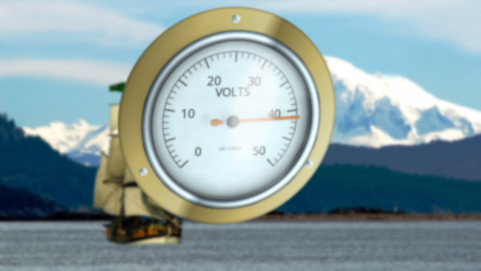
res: 41
